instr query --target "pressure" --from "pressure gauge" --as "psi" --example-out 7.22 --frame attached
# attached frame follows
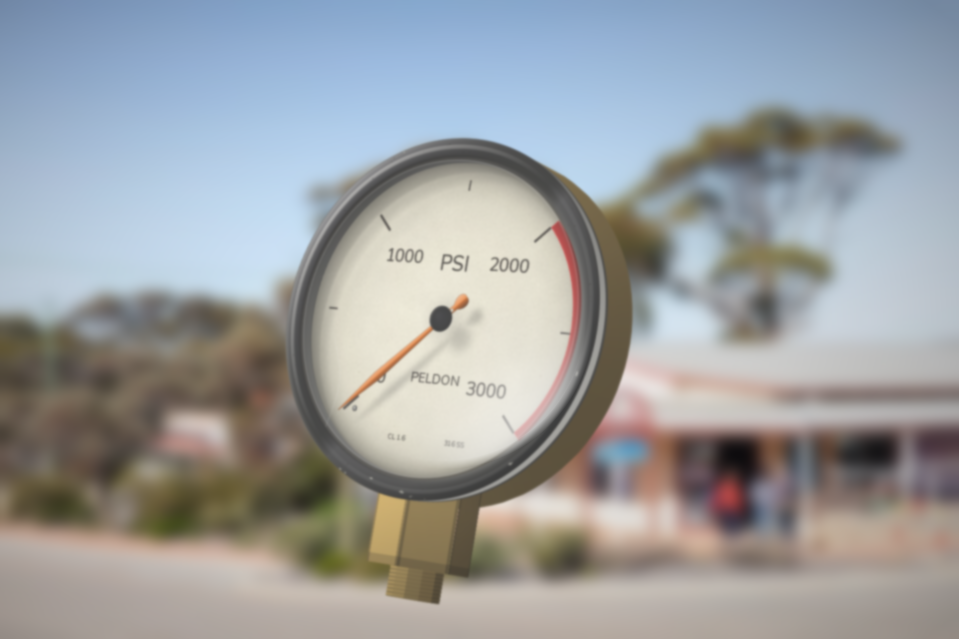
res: 0
